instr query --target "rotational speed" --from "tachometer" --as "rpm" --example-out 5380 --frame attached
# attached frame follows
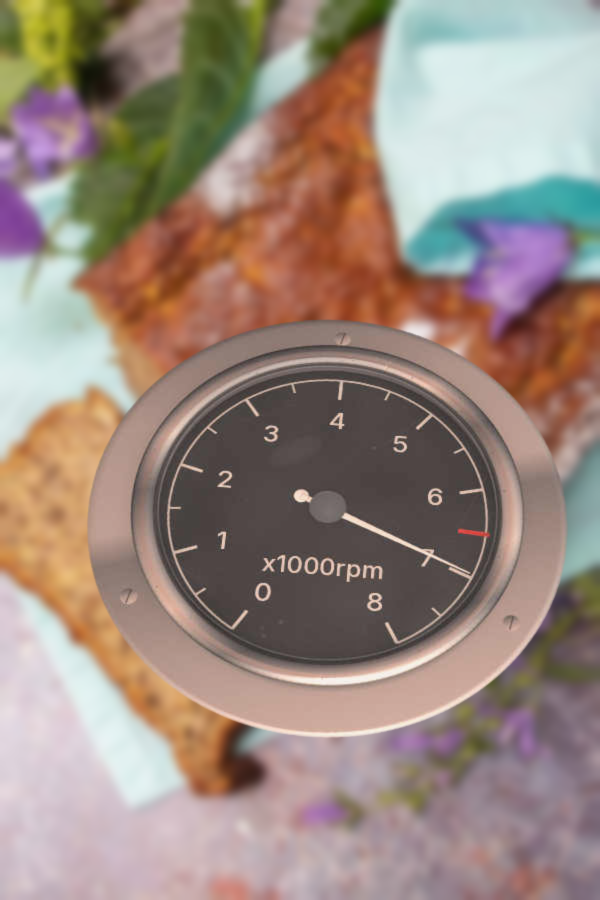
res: 7000
